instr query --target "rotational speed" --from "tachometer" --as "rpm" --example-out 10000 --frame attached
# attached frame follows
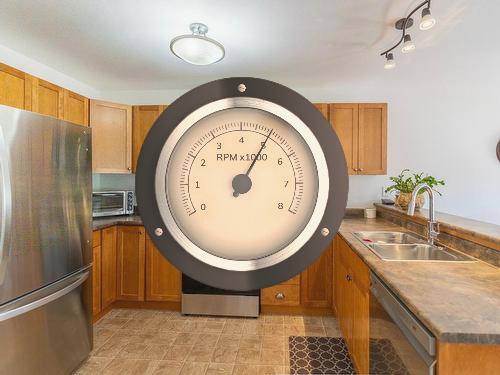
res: 5000
